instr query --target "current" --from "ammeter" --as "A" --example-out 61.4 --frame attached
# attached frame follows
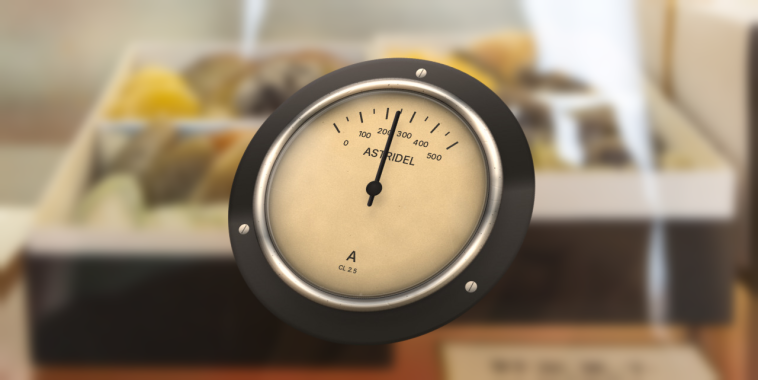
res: 250
